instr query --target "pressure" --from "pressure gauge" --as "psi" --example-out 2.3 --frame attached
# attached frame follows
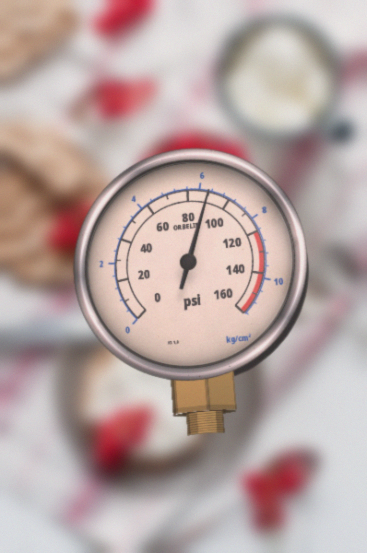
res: 90
